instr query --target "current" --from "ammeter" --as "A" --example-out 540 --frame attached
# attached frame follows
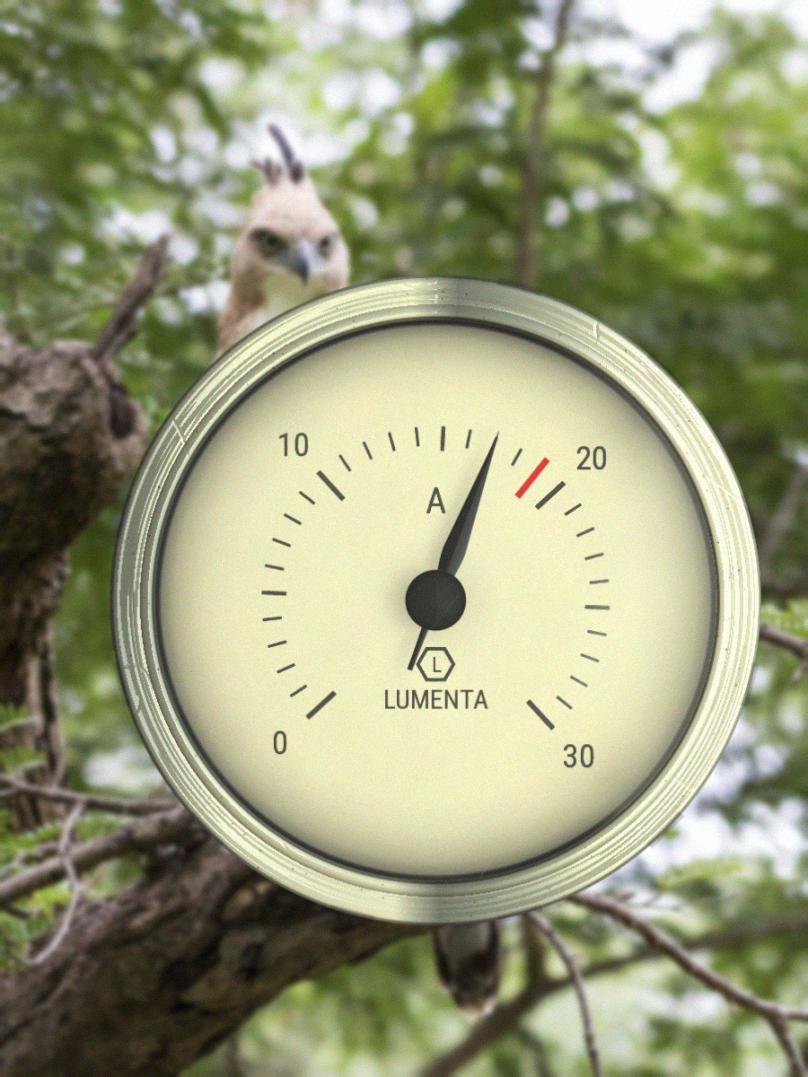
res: 17
